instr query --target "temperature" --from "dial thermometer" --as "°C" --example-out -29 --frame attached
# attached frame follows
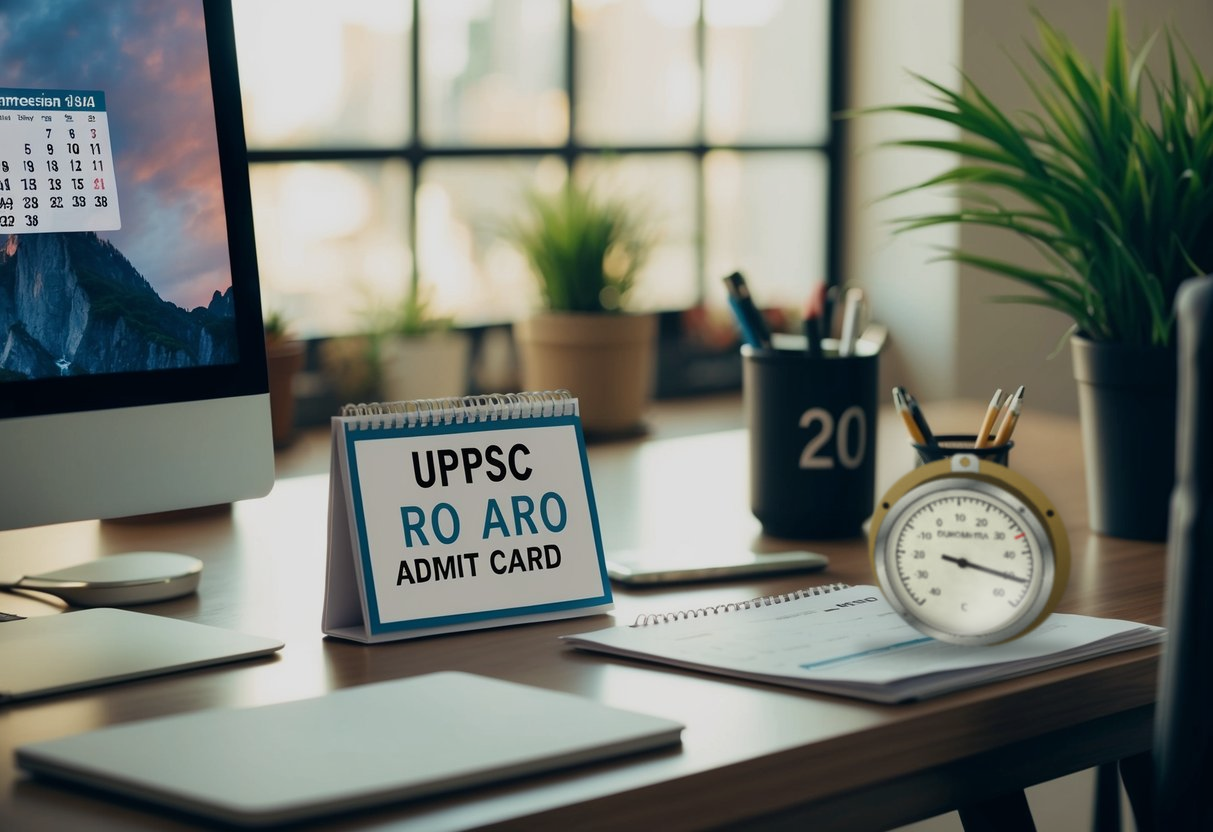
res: 50
